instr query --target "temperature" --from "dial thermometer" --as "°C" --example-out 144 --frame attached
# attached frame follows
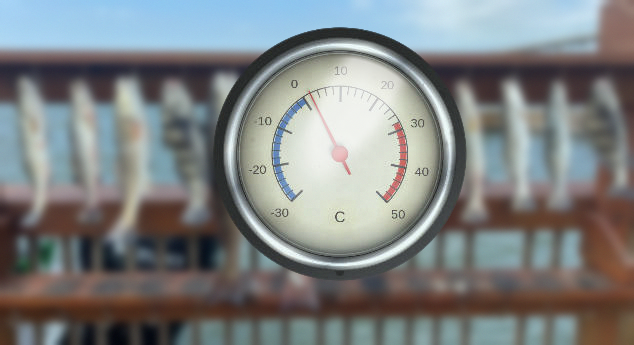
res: 2
